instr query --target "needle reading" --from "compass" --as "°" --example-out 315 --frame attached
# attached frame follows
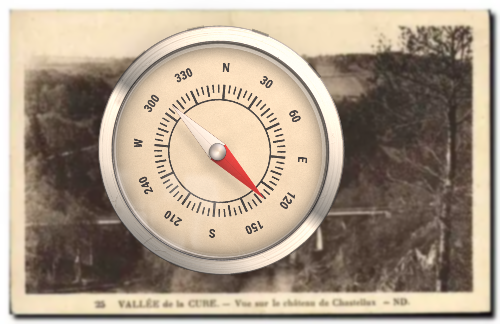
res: 130
